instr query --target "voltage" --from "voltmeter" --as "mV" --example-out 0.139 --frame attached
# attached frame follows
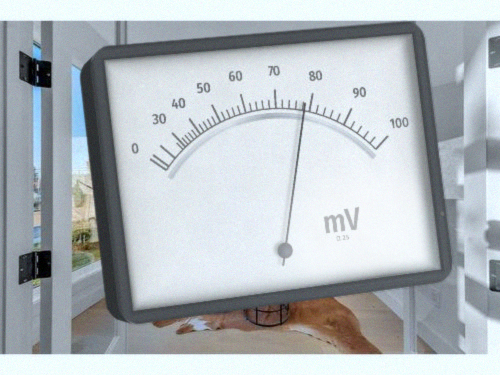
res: 78
